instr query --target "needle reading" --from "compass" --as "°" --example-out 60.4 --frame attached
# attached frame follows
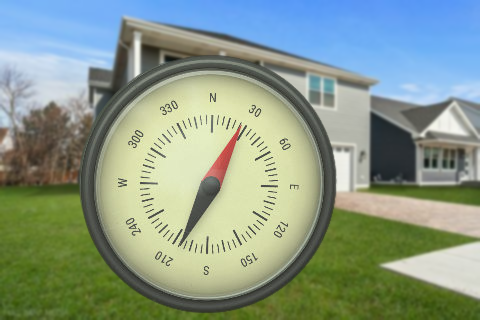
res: 25
